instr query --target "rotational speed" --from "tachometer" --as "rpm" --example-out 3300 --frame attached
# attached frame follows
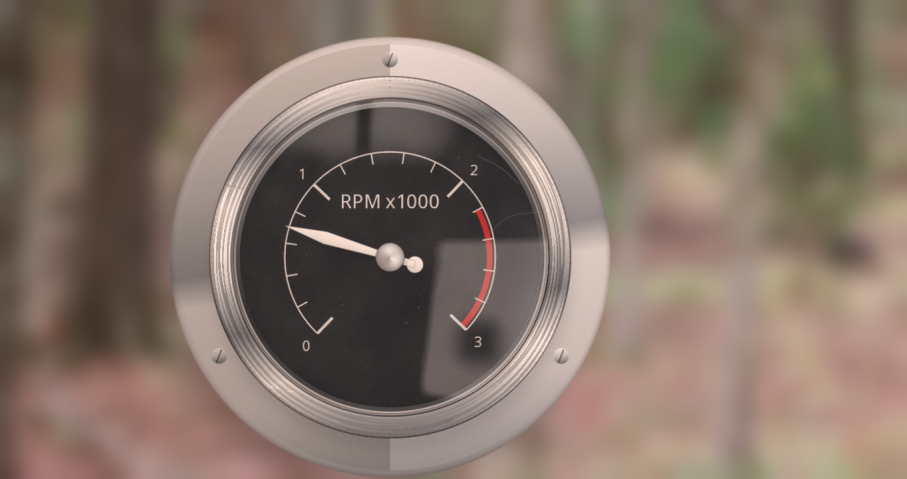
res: 700
